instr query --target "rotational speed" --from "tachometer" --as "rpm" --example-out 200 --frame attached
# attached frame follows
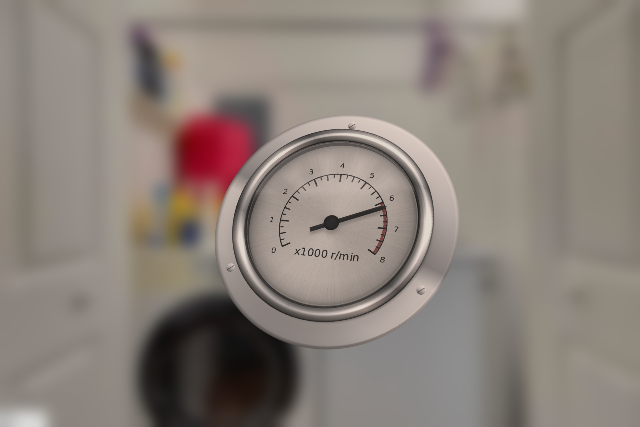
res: 6250
